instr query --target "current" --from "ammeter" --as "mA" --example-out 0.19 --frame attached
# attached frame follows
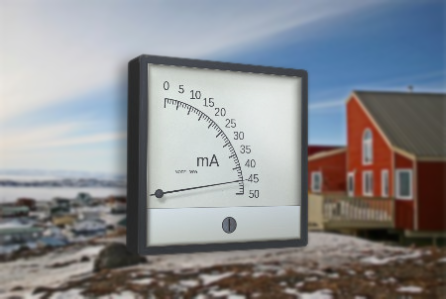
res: 45
